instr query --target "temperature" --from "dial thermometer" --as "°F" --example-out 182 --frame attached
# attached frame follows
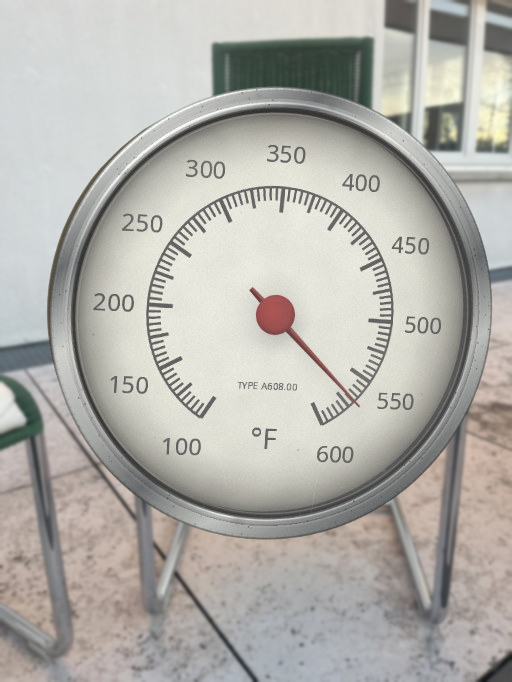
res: 570
